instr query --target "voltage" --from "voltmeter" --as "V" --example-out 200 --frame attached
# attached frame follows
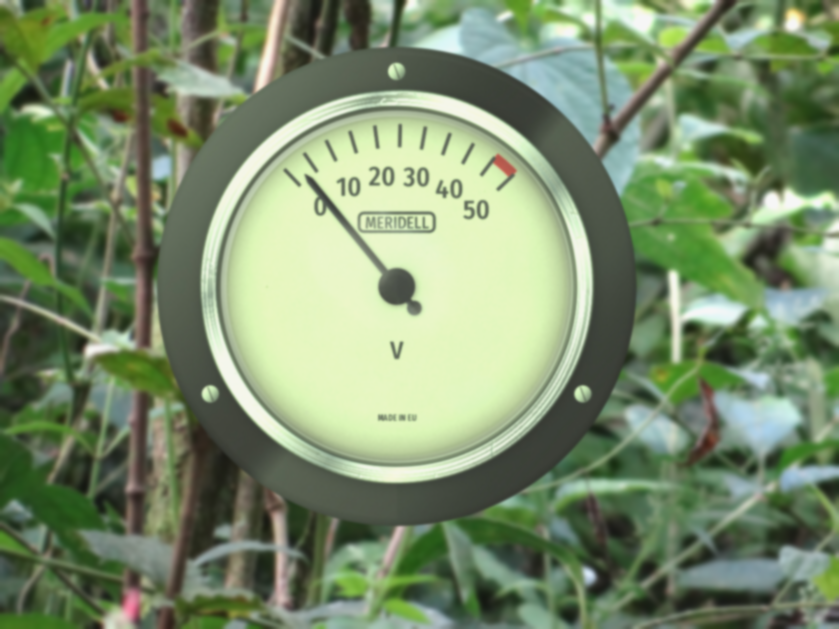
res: 2.5
